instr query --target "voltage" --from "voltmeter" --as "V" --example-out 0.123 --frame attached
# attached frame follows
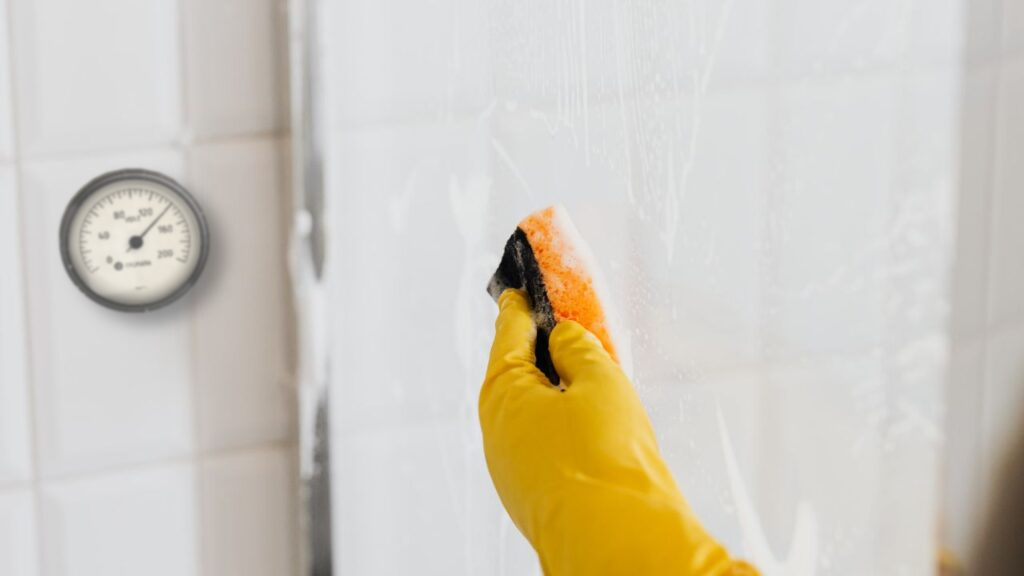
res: 140
